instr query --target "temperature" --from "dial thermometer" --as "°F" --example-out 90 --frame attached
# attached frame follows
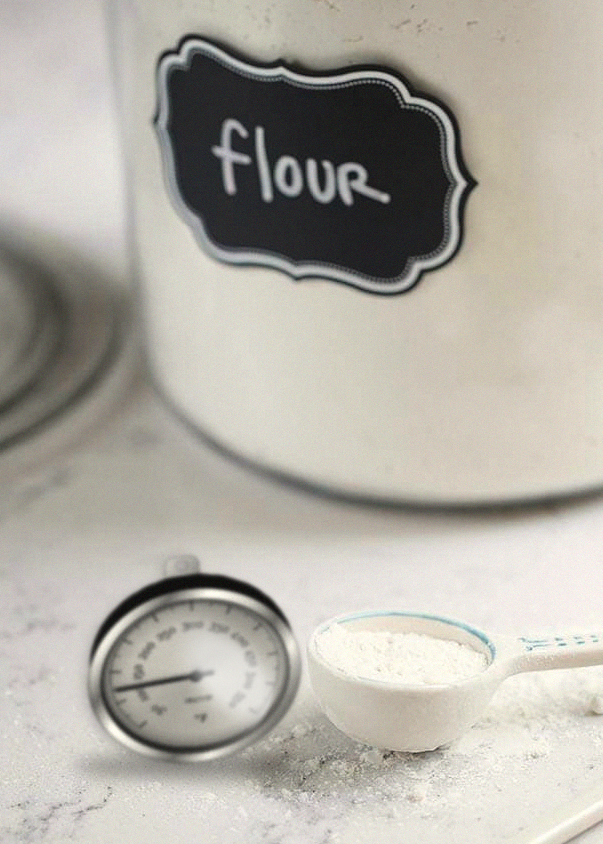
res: 125
